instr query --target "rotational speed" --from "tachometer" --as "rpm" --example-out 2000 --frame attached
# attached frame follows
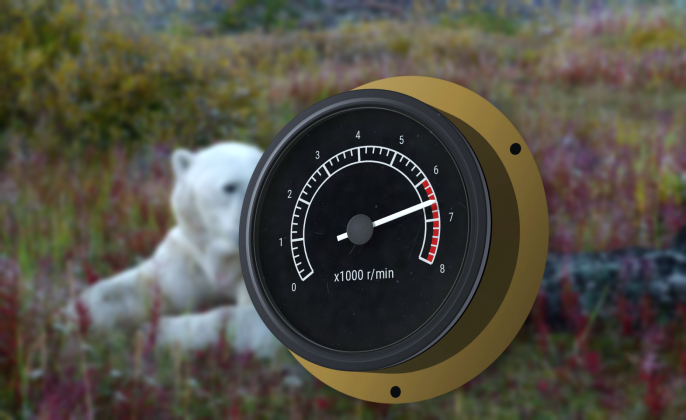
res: 6600
